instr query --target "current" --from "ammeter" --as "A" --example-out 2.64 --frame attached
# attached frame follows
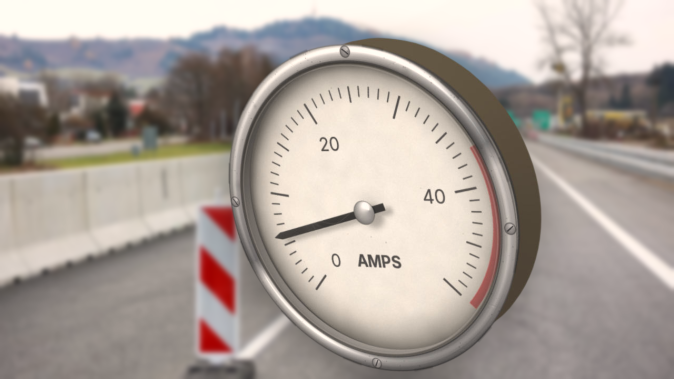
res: 6
